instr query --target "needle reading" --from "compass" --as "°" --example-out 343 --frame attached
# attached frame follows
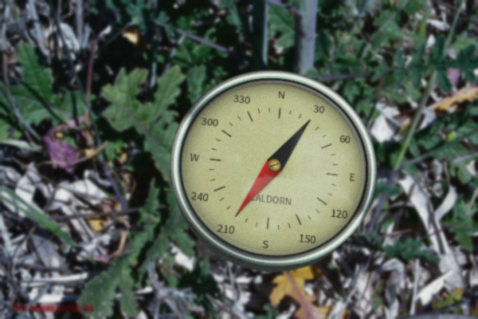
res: 210
